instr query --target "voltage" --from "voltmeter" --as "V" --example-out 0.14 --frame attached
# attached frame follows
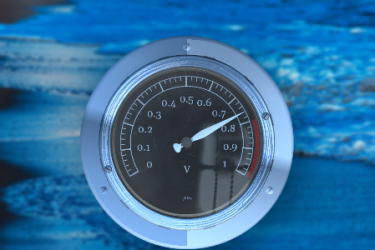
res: 0.76
